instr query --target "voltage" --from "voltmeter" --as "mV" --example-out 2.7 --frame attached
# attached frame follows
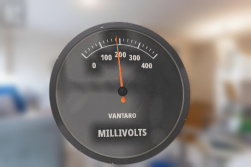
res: 180
